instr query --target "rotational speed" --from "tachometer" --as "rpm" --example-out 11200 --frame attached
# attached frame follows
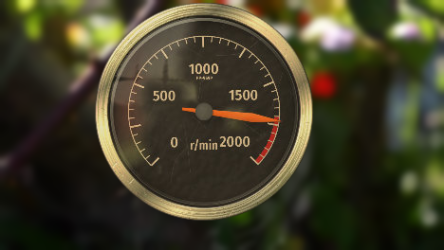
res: 1725
